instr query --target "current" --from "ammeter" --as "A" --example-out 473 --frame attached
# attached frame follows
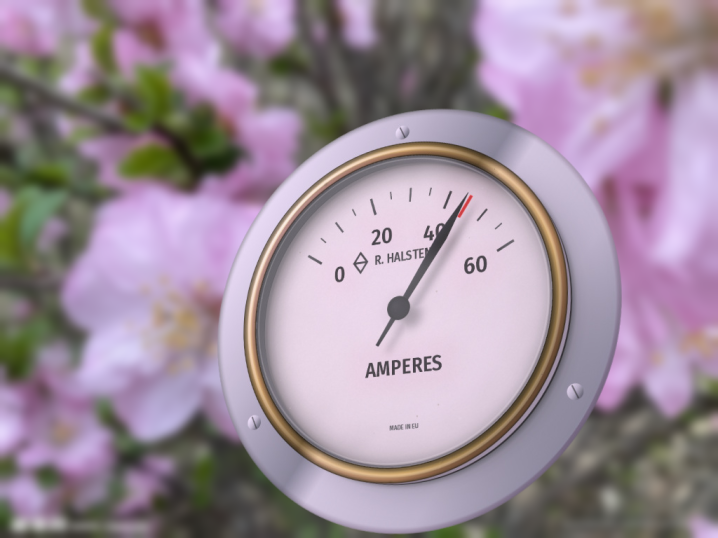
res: 45
